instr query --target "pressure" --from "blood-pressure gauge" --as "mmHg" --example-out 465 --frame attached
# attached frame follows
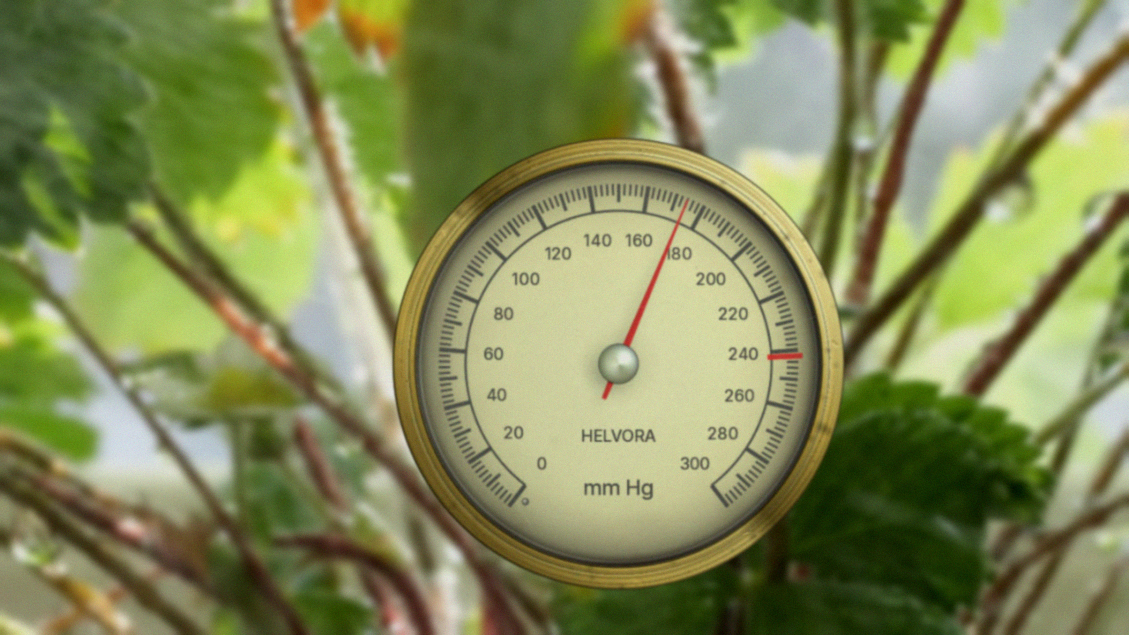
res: 174
